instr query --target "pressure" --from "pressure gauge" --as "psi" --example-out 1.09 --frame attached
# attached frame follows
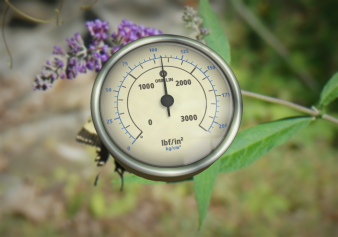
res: 1500
